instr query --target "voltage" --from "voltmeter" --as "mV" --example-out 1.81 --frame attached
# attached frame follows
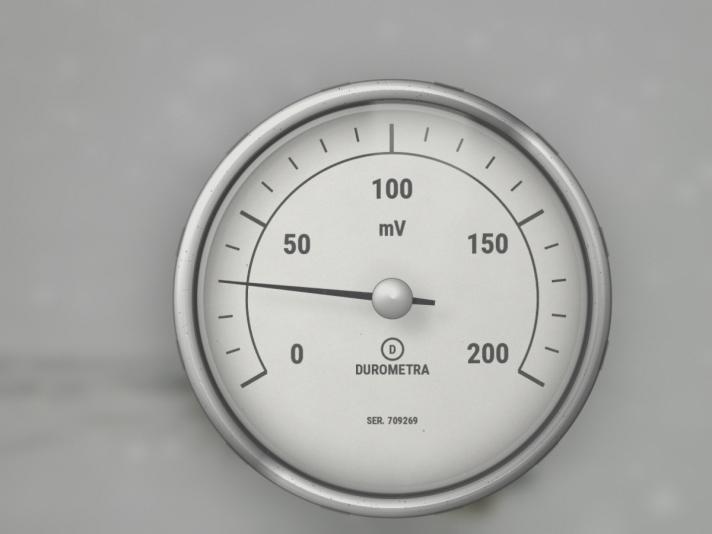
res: 30
